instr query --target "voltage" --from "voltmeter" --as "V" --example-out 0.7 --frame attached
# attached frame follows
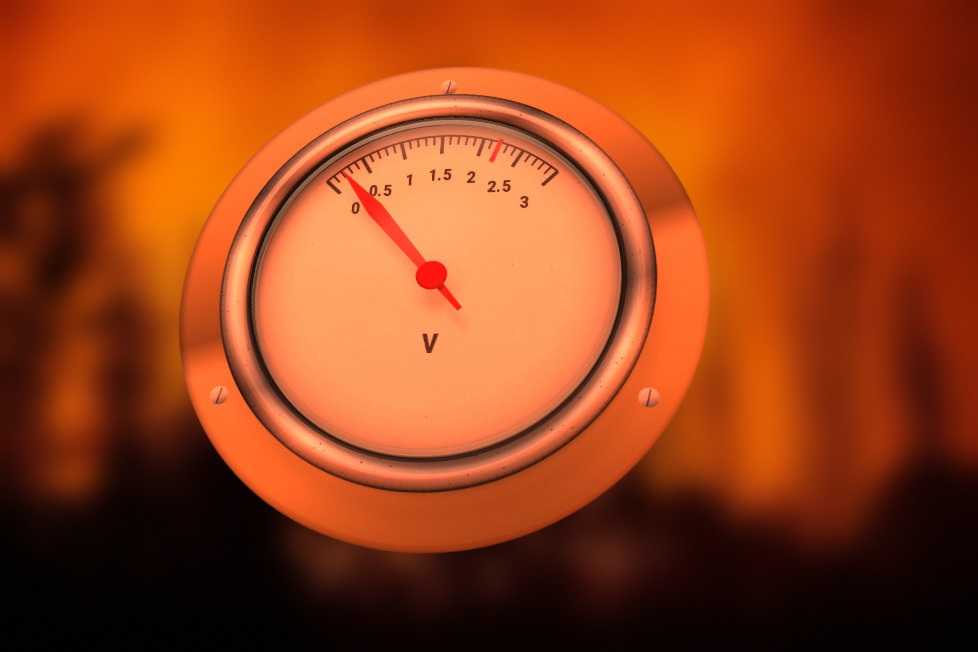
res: 0.2
